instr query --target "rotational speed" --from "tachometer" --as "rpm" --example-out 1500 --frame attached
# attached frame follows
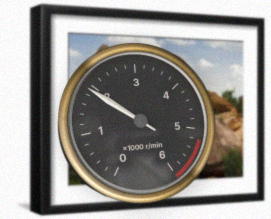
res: 1900
